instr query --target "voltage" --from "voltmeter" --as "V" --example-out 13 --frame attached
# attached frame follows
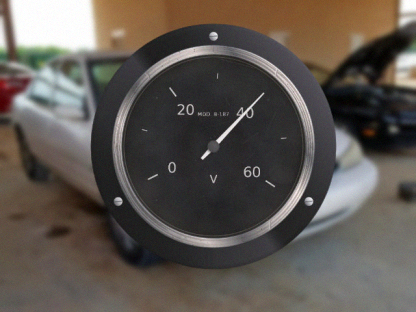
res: 40
